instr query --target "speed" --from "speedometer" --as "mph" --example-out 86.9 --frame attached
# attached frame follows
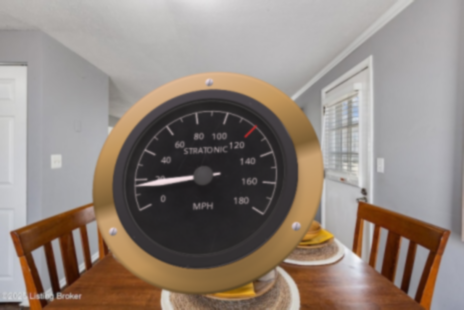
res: 15
